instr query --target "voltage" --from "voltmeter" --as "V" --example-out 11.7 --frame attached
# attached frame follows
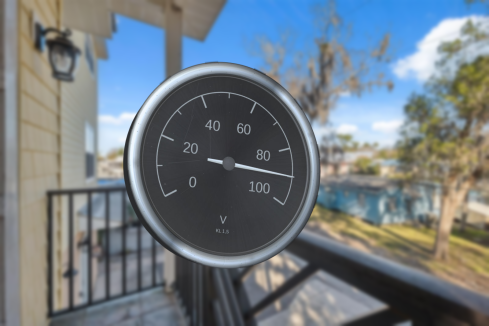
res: 90
